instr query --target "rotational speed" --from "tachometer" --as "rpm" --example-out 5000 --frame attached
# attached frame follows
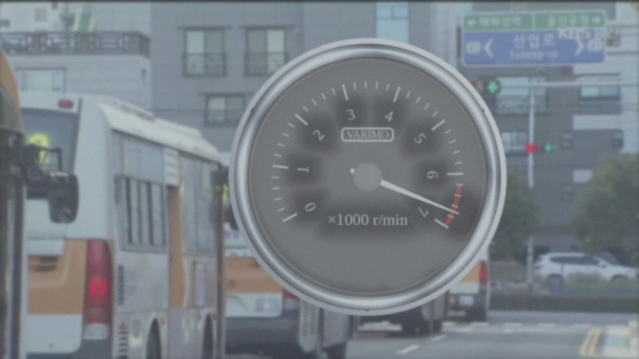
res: 6700
